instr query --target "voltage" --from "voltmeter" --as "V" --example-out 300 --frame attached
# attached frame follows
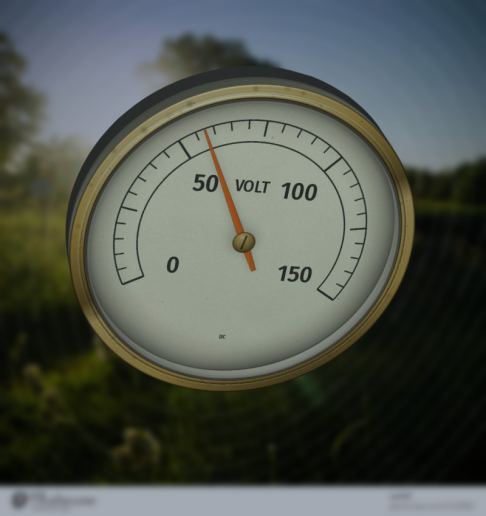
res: 57.5
